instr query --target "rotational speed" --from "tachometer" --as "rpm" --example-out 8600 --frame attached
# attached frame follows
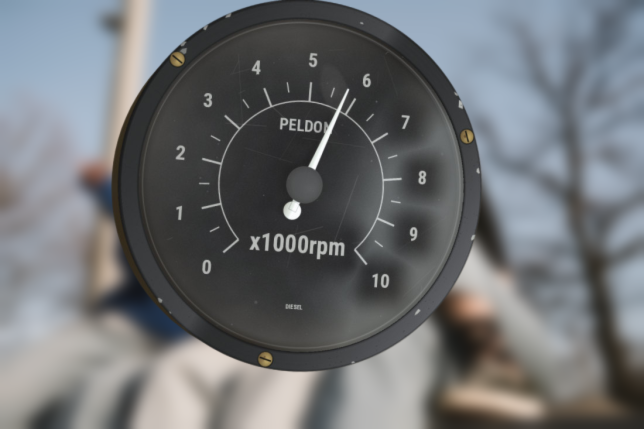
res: 5750
